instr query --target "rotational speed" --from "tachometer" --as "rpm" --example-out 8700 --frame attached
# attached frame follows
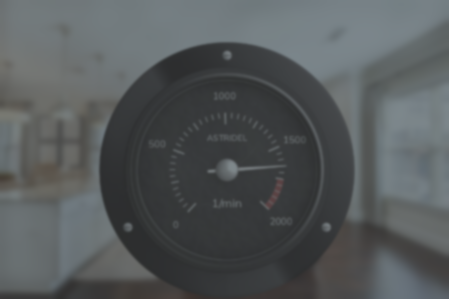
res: 1650
